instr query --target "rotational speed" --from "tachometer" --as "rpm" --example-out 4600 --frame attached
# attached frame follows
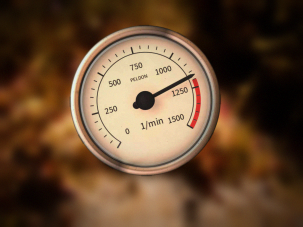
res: 1175
